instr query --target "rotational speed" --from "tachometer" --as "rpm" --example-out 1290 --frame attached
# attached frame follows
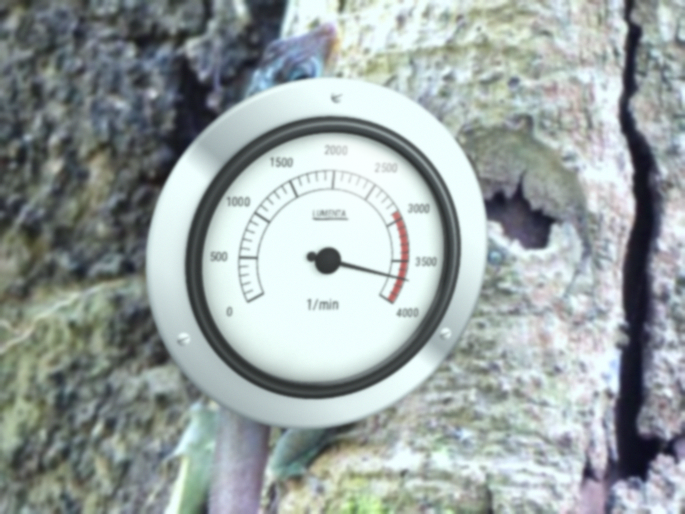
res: 3700
